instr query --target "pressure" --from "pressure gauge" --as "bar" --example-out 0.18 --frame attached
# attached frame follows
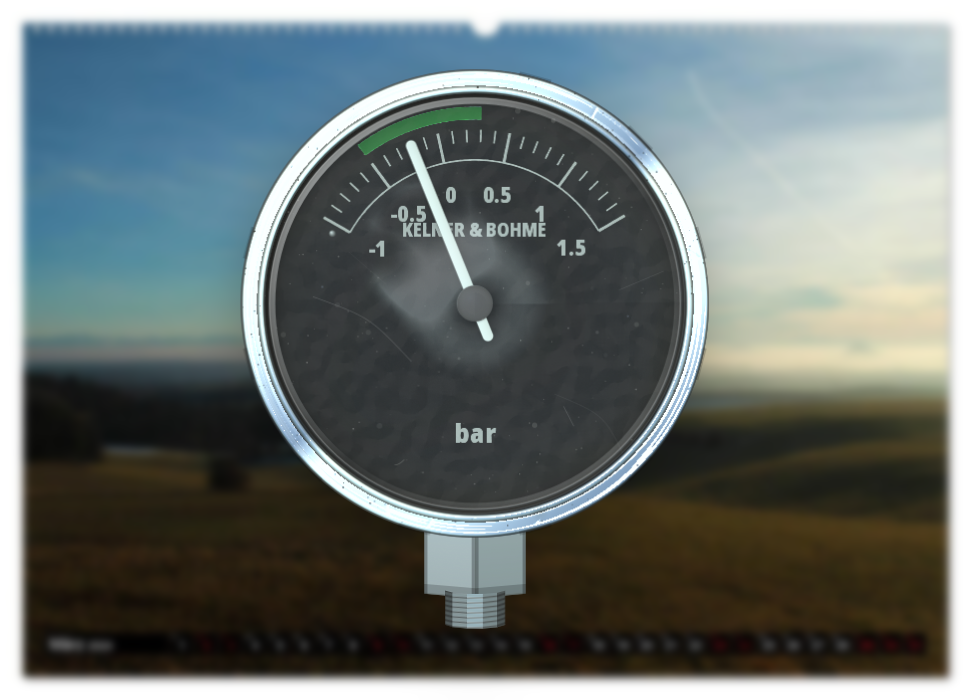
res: -0.2
